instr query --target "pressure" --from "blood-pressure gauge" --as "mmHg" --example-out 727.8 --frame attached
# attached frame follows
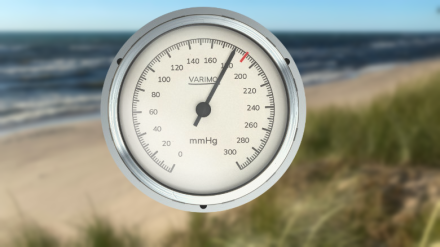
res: 180
